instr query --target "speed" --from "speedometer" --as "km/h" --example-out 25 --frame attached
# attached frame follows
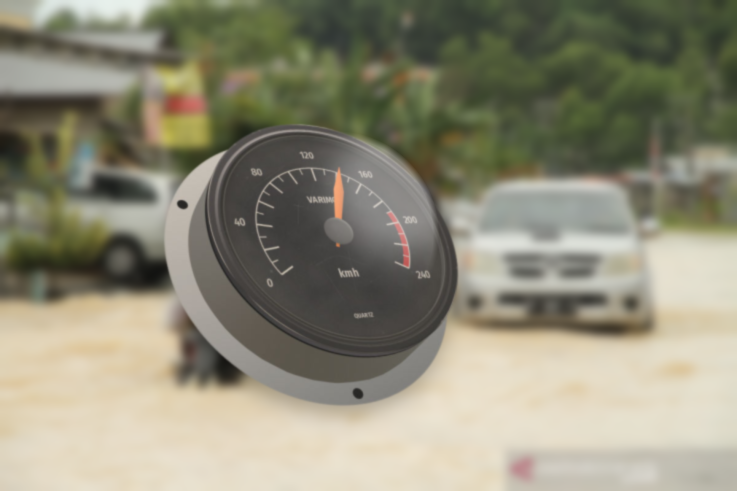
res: 140
